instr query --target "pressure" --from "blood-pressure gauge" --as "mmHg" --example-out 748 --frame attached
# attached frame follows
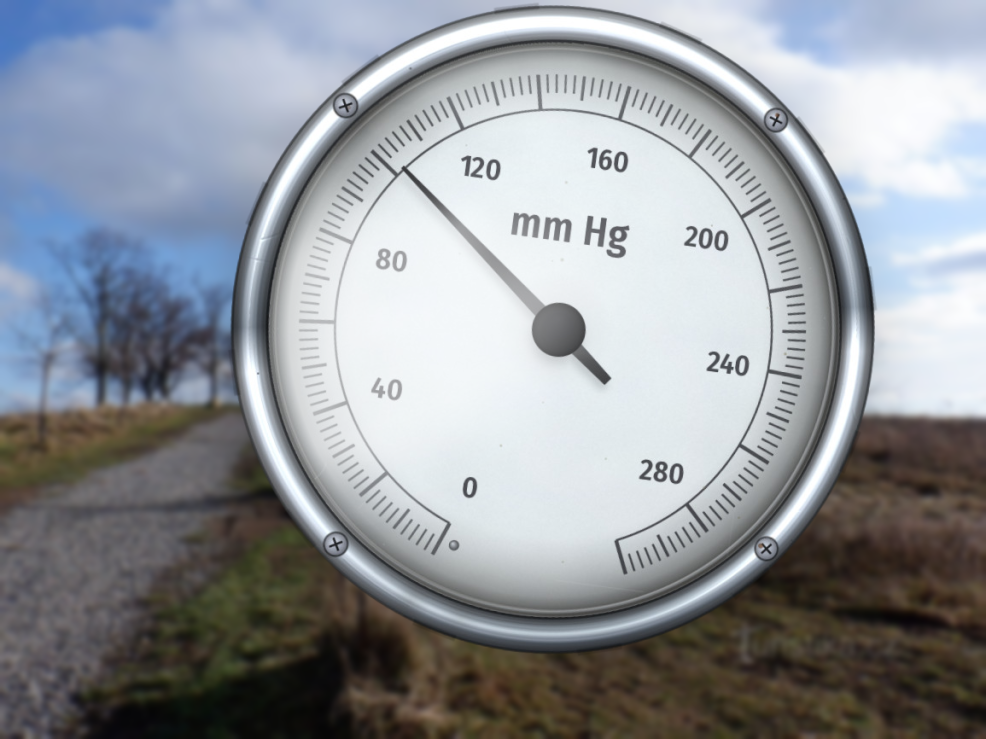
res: 102
